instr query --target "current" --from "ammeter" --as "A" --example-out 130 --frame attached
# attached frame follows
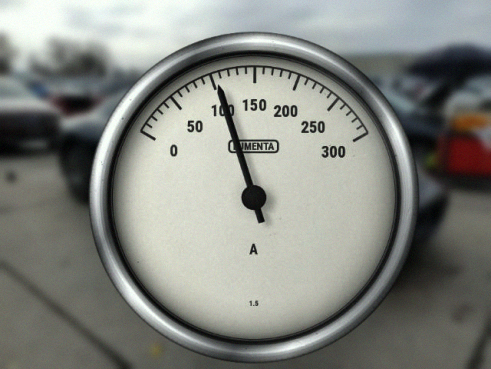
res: 105
